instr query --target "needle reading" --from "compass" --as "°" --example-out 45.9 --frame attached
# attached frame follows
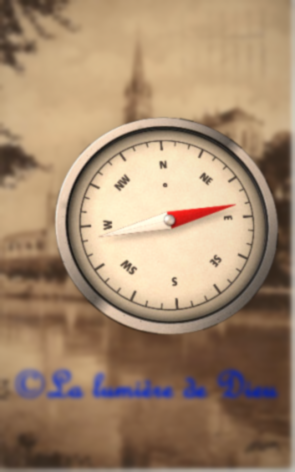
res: 80
